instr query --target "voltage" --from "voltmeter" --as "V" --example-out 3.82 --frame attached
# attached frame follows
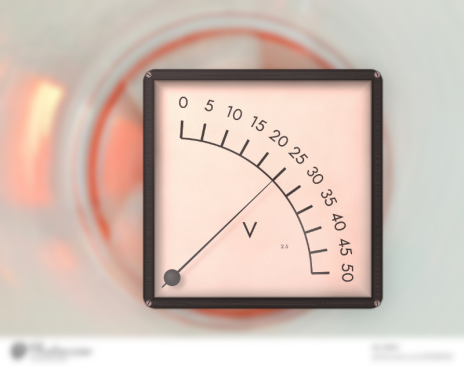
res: 25
